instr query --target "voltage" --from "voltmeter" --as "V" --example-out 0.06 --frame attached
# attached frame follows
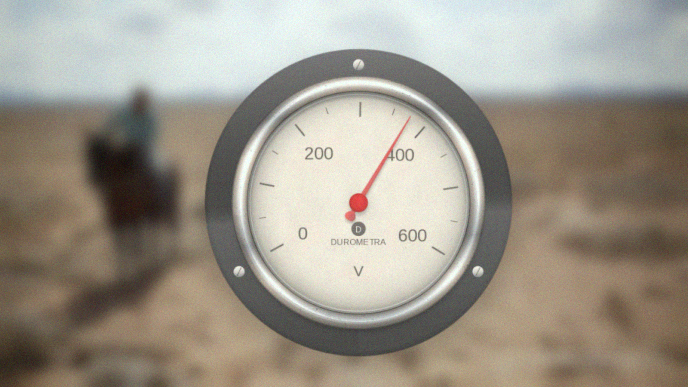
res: 375
